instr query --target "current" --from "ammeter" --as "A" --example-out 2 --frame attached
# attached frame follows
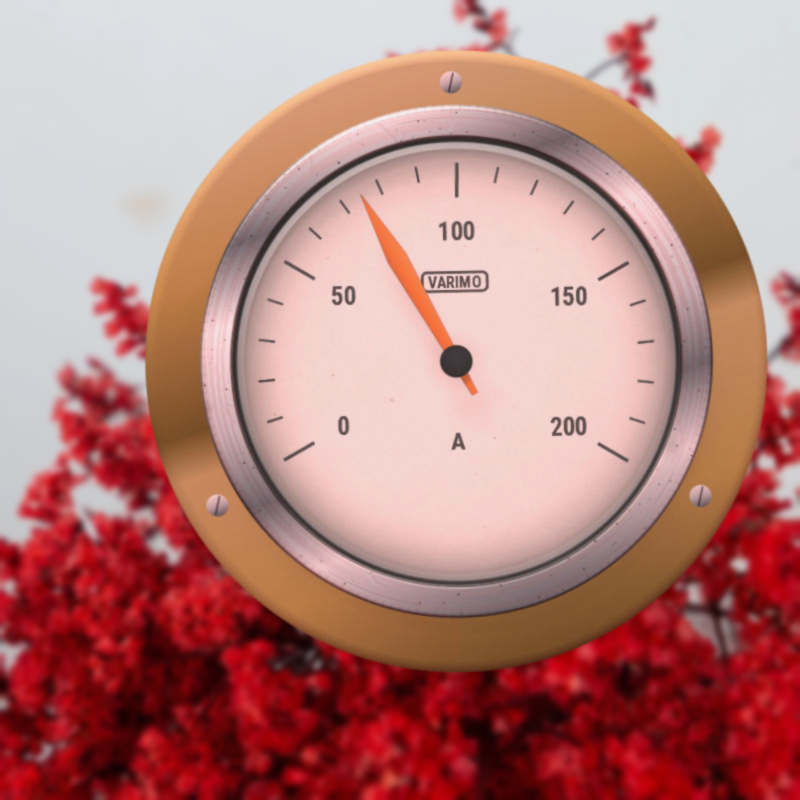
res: 75
